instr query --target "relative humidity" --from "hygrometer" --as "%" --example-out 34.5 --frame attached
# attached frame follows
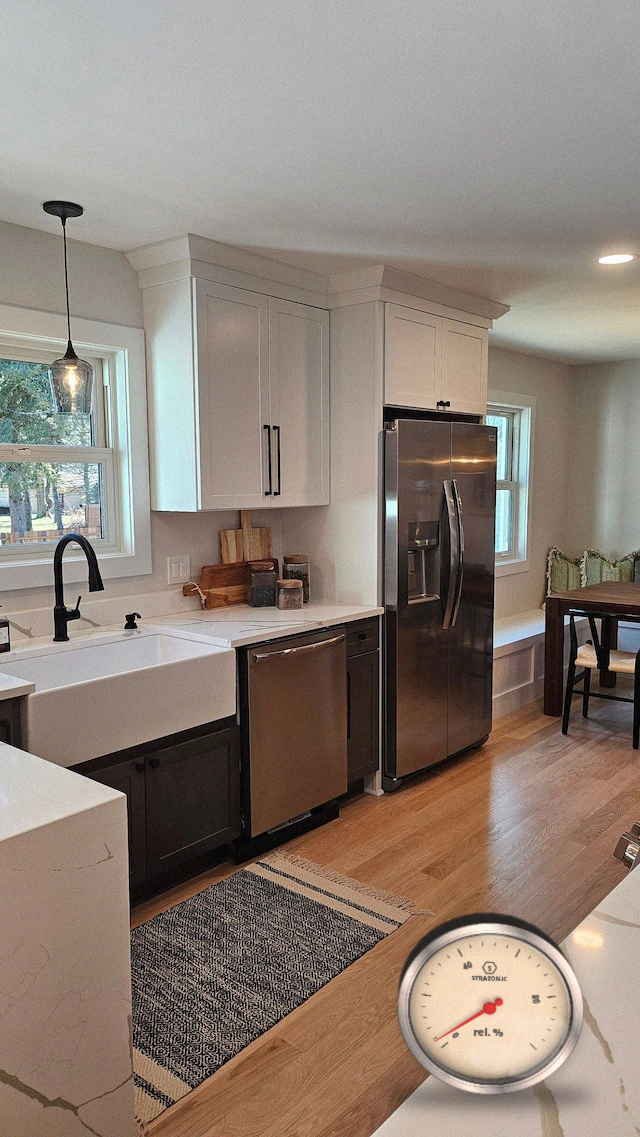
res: 4
